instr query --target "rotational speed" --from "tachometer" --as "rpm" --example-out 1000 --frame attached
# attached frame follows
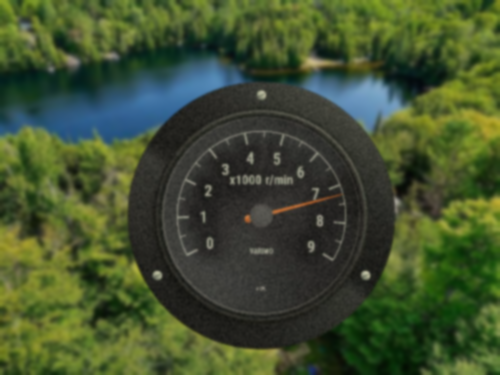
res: 7250
